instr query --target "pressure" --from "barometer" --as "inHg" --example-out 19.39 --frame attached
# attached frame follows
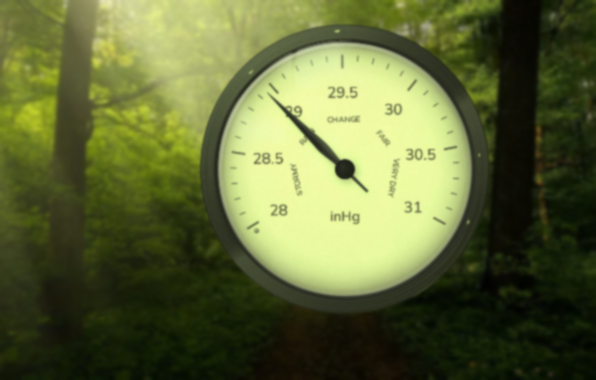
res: 28.95
